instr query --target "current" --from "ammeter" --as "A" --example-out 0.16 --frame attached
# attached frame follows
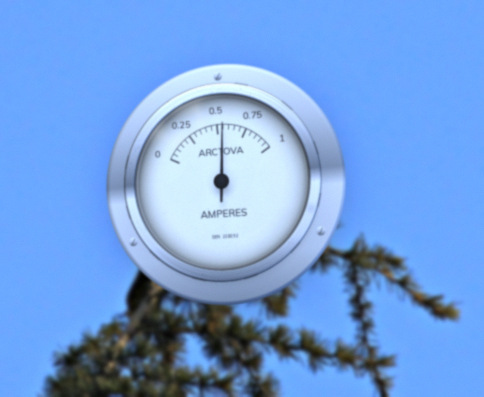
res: 0.55
